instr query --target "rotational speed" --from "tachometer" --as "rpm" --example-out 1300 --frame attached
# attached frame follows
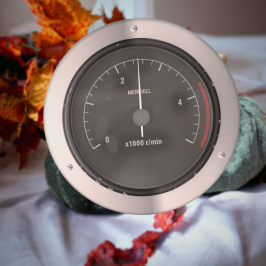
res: 2500
